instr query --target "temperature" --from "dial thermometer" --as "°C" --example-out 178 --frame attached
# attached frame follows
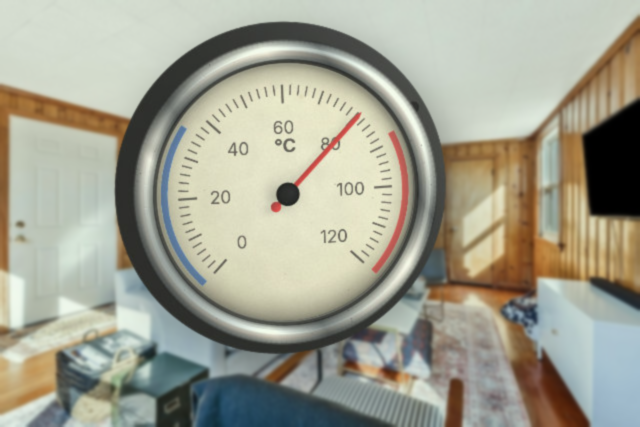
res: 80
